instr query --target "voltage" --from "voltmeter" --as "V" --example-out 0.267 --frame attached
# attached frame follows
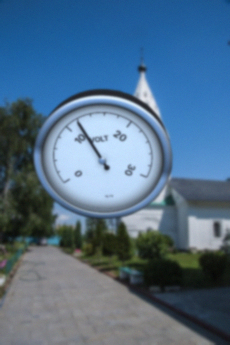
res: 12
